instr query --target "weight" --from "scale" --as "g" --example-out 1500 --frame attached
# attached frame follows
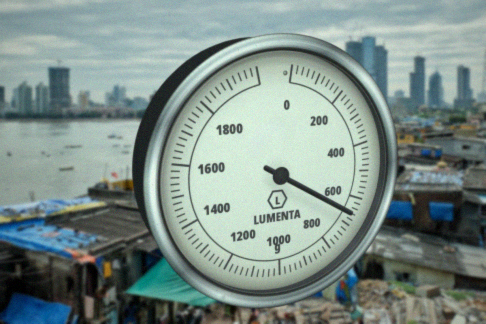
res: 660
